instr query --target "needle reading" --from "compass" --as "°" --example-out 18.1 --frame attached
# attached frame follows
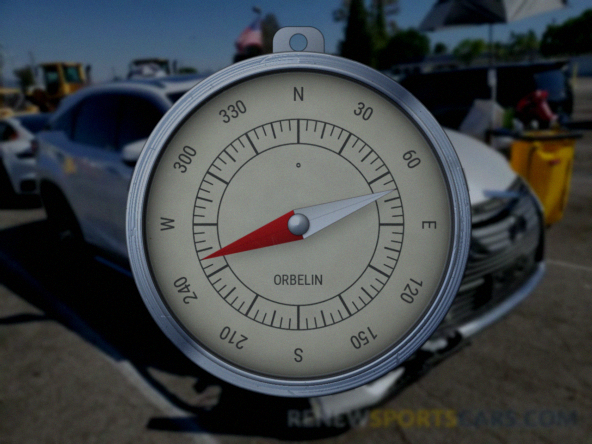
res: 250
